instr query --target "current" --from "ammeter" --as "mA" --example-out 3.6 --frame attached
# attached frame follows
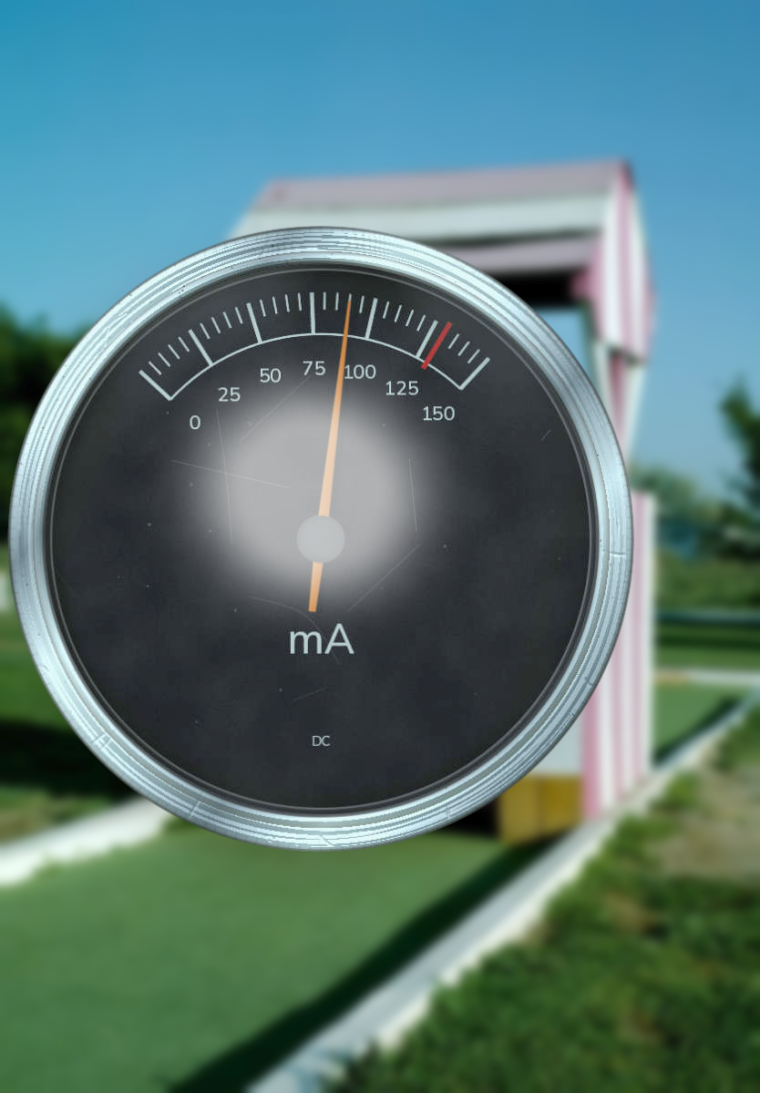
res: 90
